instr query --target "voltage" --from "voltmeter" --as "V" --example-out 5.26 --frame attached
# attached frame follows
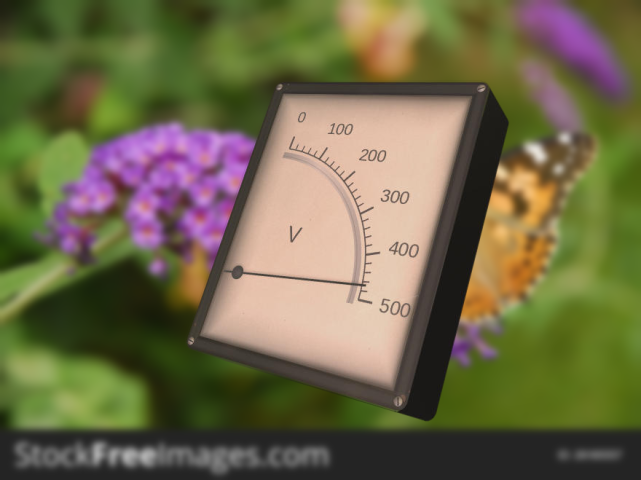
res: 470
